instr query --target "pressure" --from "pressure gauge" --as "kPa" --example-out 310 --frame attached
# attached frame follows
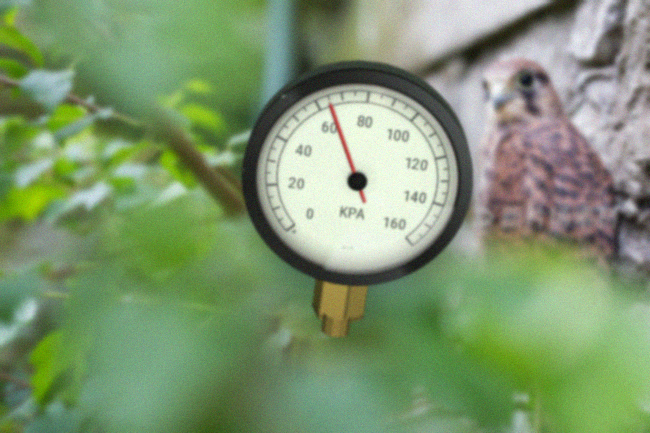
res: 65
